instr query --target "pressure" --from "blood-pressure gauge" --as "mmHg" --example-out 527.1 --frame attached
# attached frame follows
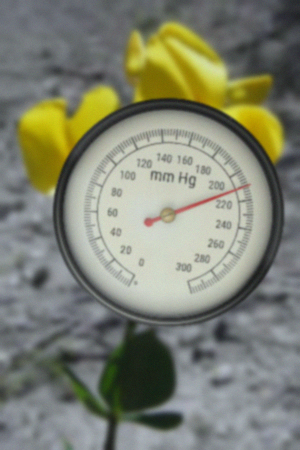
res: 210
